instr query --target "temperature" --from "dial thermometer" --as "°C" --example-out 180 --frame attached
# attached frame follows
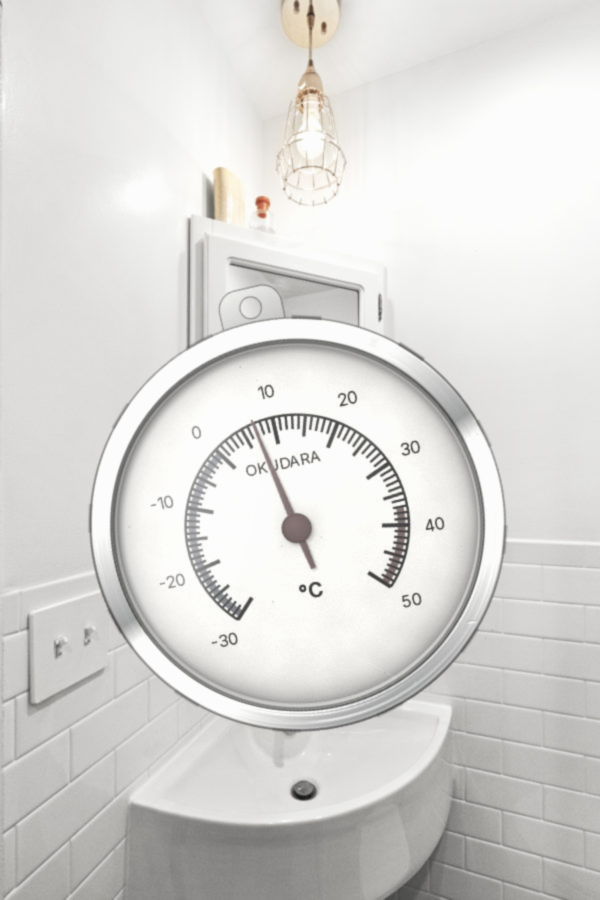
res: 7
